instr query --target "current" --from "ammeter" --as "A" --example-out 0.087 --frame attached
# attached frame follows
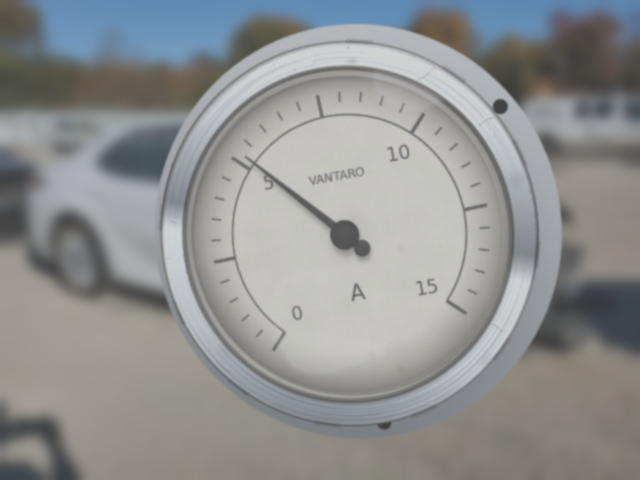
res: 5.25
